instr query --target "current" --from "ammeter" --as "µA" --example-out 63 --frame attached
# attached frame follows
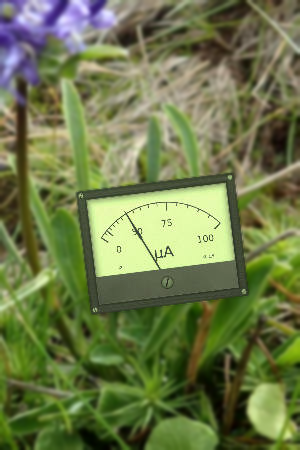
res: 50
